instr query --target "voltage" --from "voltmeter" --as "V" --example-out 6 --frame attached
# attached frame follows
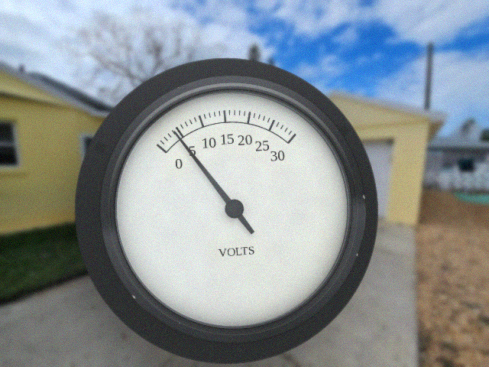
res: 4
